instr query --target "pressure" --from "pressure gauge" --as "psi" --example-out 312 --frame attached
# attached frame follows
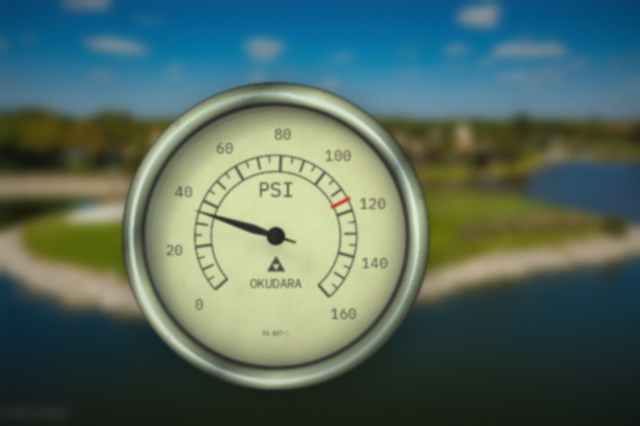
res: 35
